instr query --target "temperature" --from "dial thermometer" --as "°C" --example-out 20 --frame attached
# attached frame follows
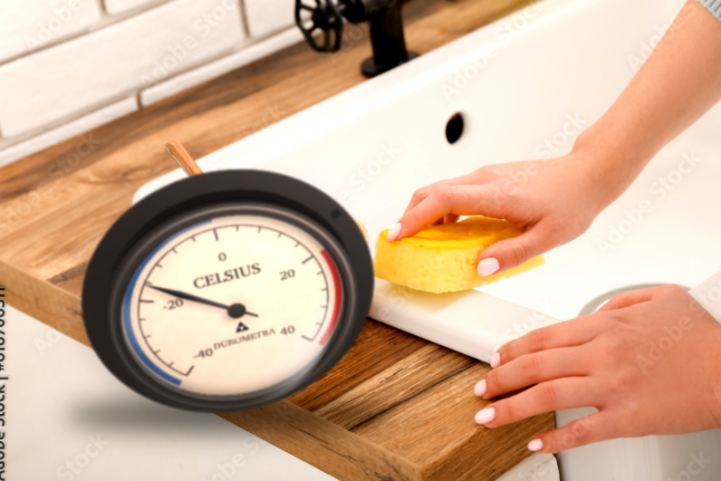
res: -16
